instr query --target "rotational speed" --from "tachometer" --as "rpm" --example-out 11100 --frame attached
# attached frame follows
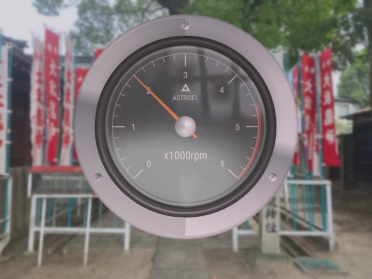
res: 2000
